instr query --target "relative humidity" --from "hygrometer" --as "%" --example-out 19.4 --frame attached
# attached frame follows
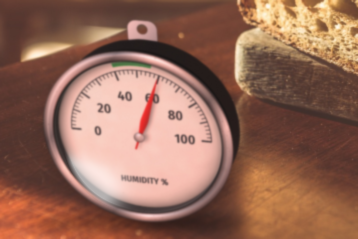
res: 60
